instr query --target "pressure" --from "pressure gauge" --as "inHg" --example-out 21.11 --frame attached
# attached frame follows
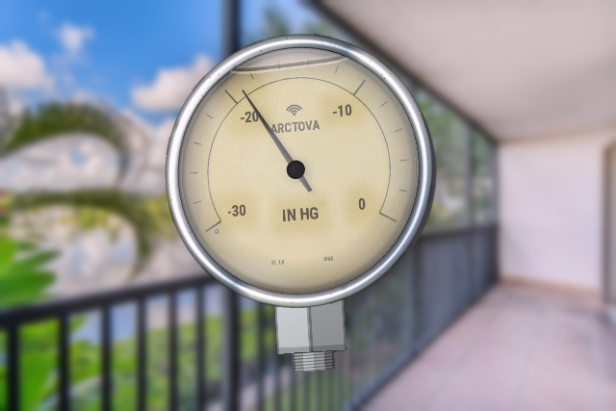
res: -19
